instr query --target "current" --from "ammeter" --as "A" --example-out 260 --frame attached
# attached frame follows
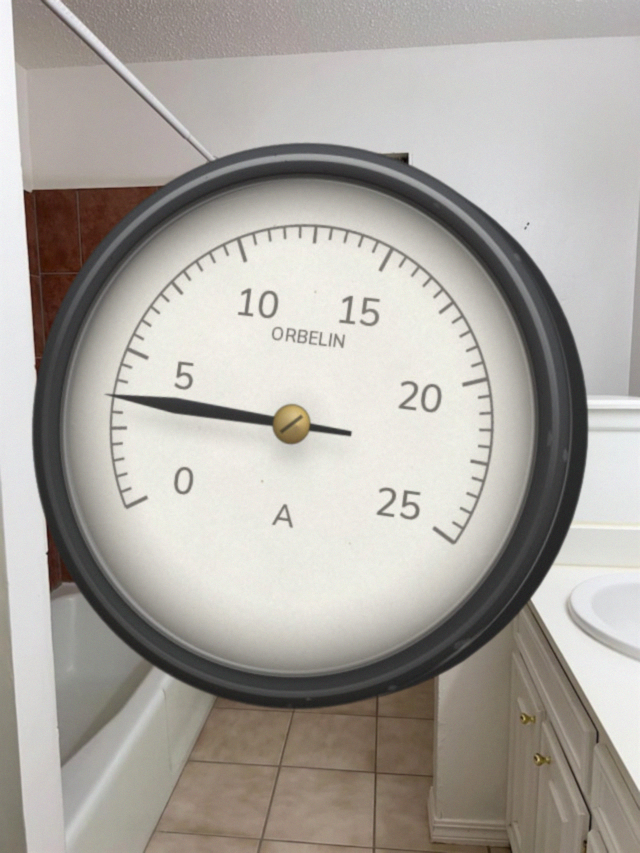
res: 3.5
